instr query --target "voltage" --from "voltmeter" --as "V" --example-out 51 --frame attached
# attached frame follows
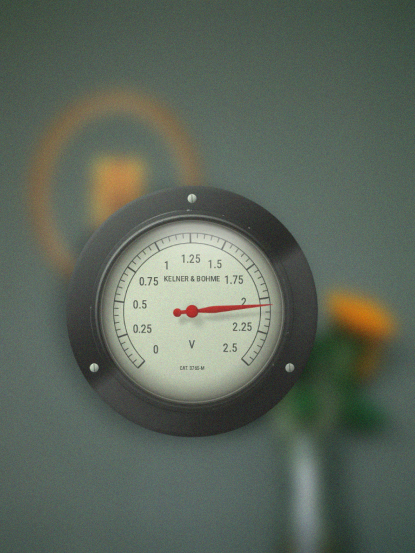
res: 2.05
